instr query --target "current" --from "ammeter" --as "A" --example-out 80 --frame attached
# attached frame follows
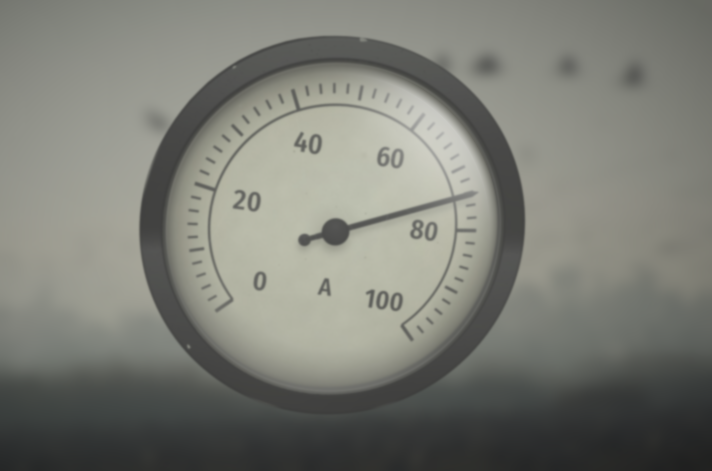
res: 74
